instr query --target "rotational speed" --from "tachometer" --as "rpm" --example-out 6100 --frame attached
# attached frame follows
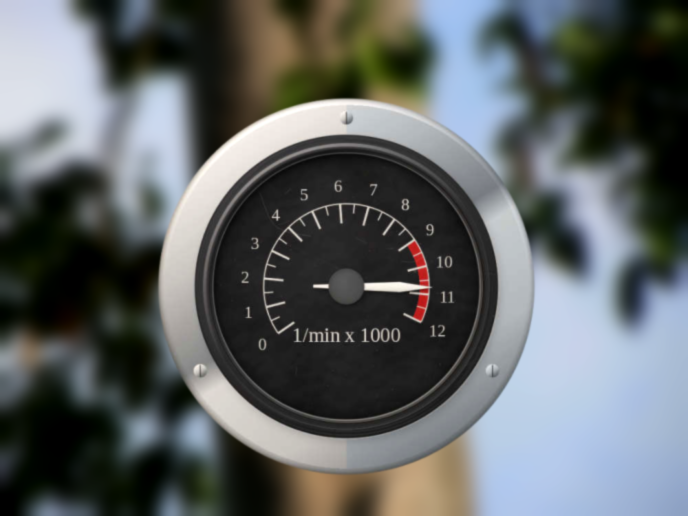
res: 10750
